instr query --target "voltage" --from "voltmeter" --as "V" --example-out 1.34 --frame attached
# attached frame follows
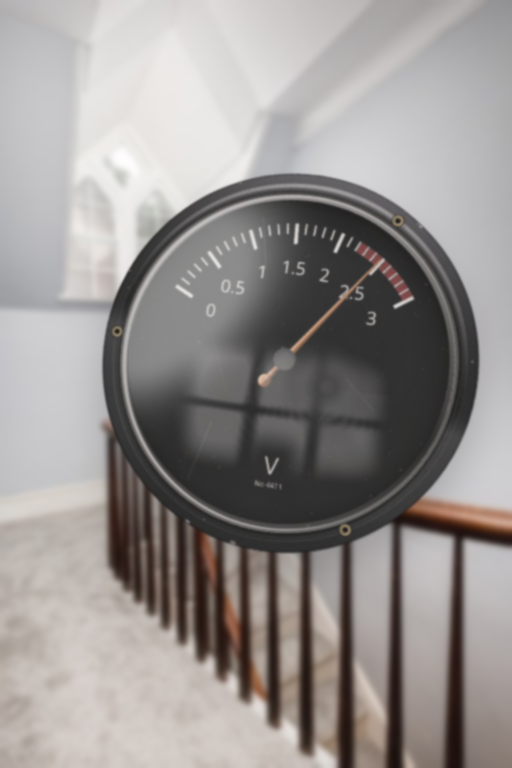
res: 2.5
